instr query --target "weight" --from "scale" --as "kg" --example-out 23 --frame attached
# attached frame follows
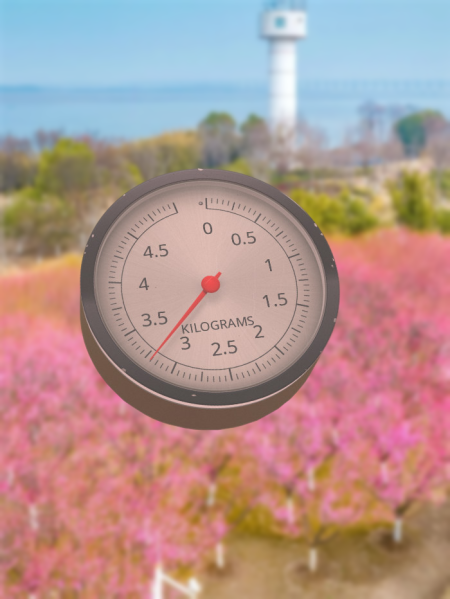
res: 3.2
